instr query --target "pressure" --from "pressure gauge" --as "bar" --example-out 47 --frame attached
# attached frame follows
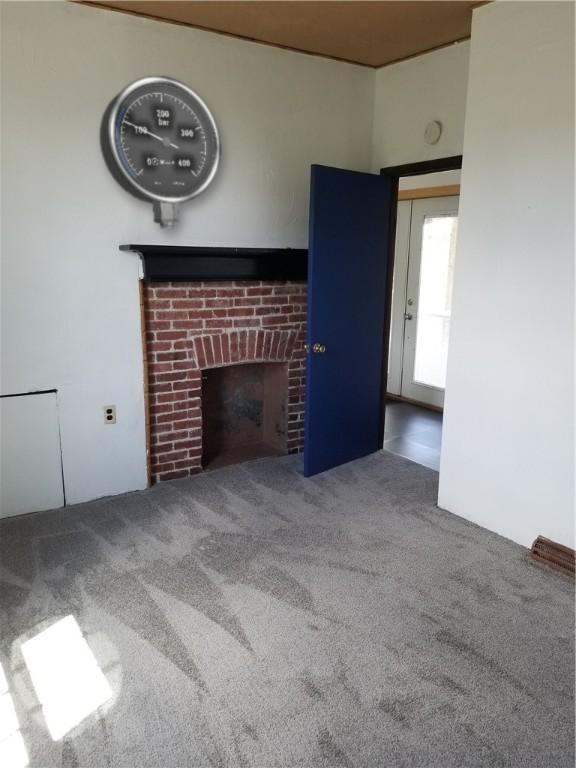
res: 100
